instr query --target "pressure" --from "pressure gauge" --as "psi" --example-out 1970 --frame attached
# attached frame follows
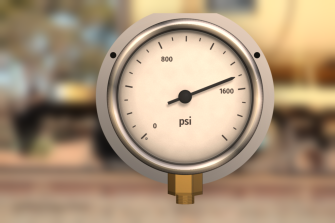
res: 1500
